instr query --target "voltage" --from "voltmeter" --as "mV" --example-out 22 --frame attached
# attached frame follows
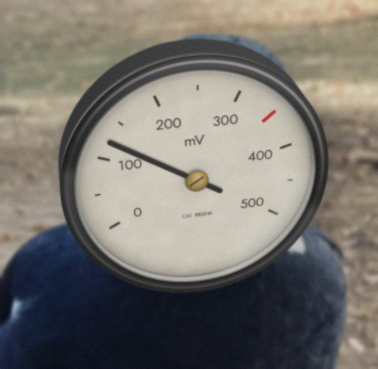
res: 125
